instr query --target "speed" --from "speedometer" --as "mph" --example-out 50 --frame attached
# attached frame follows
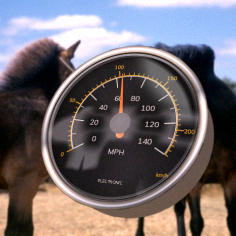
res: 65
